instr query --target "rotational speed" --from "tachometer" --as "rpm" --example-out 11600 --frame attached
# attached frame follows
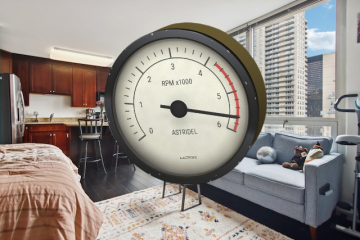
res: 5600
